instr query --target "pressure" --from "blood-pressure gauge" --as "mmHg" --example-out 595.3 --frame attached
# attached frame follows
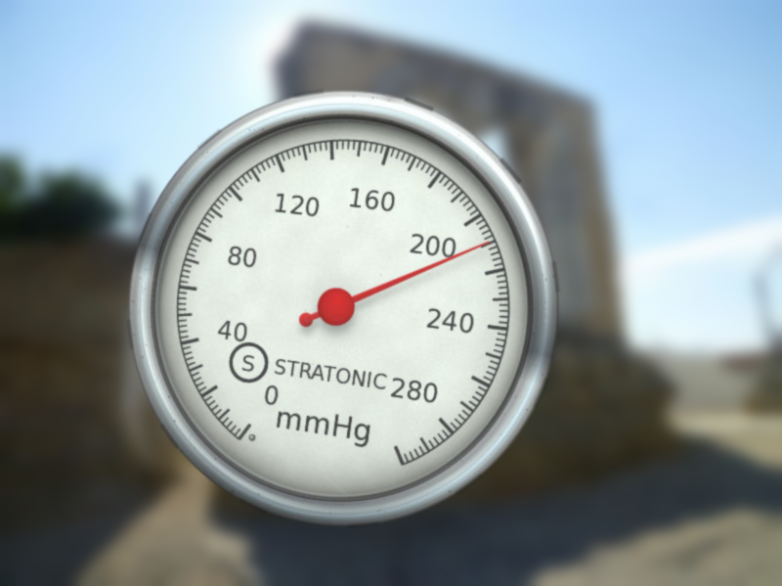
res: 210
